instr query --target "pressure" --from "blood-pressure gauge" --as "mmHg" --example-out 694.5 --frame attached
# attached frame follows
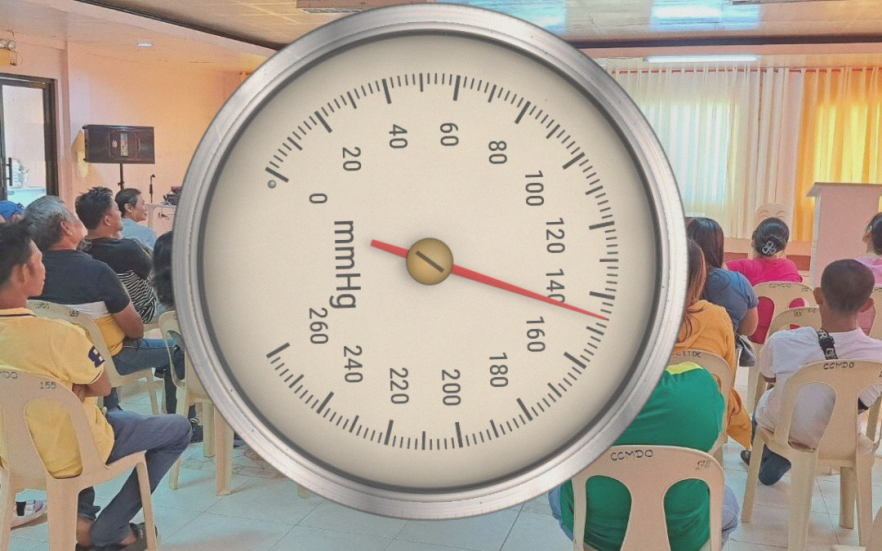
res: 146
